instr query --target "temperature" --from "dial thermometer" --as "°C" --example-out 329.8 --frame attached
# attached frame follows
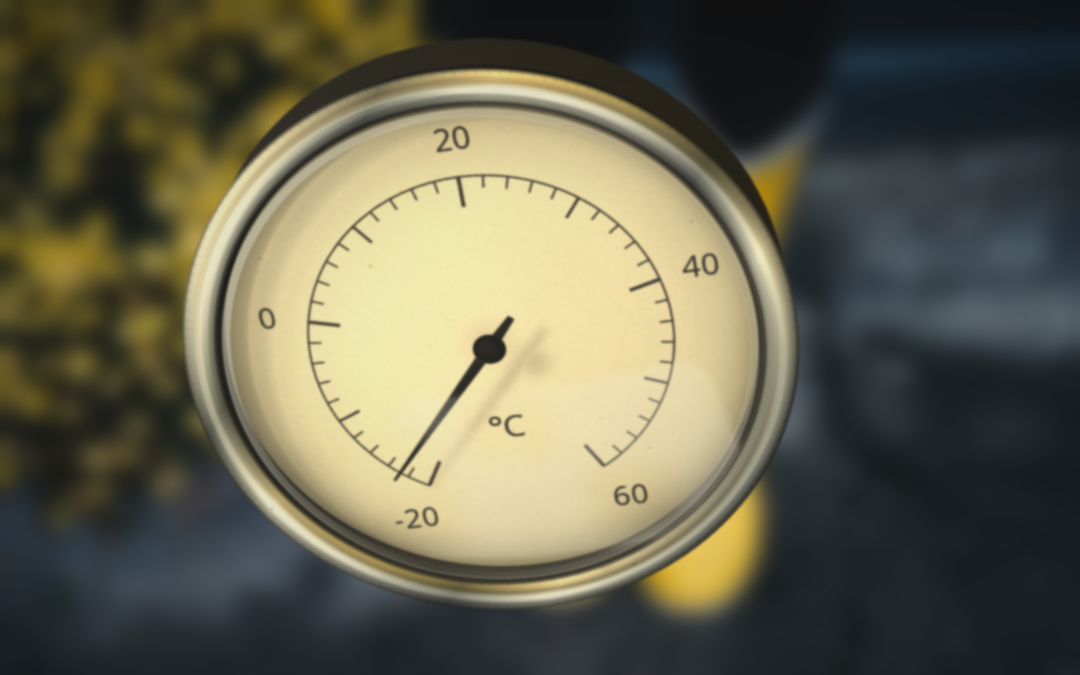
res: -17
